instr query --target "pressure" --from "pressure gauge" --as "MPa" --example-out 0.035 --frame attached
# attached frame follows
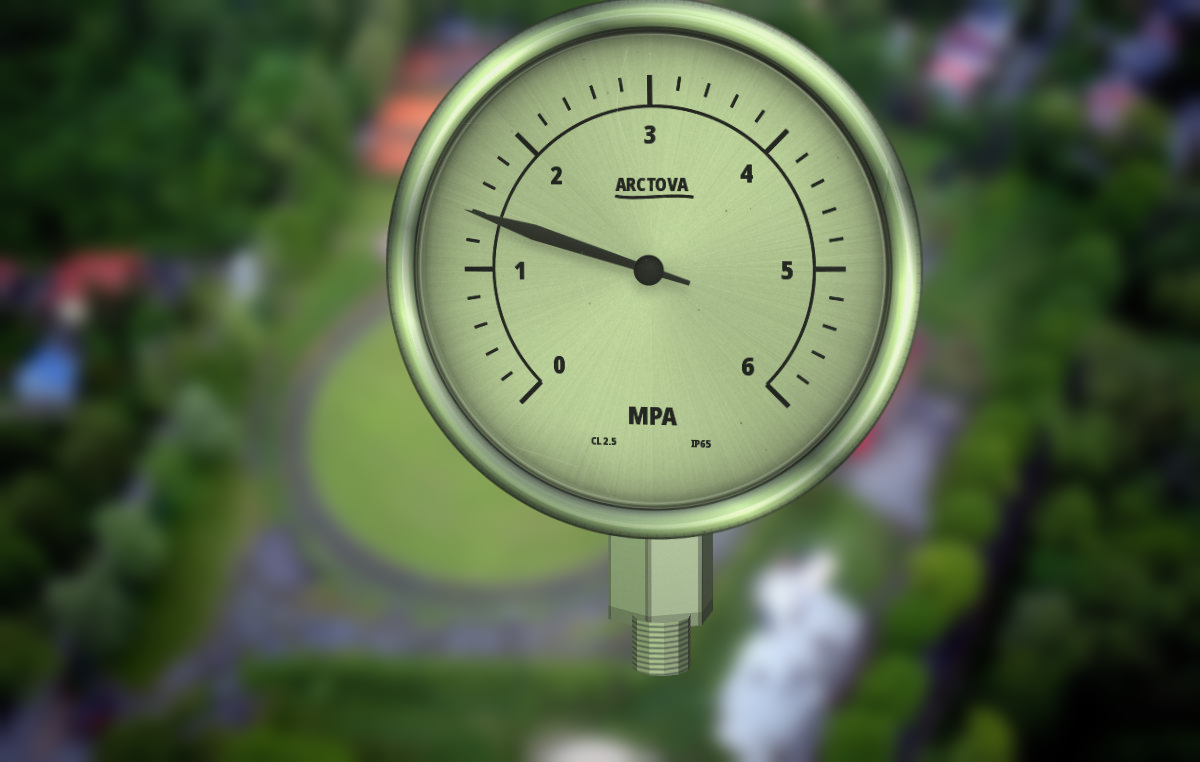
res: 1.4
